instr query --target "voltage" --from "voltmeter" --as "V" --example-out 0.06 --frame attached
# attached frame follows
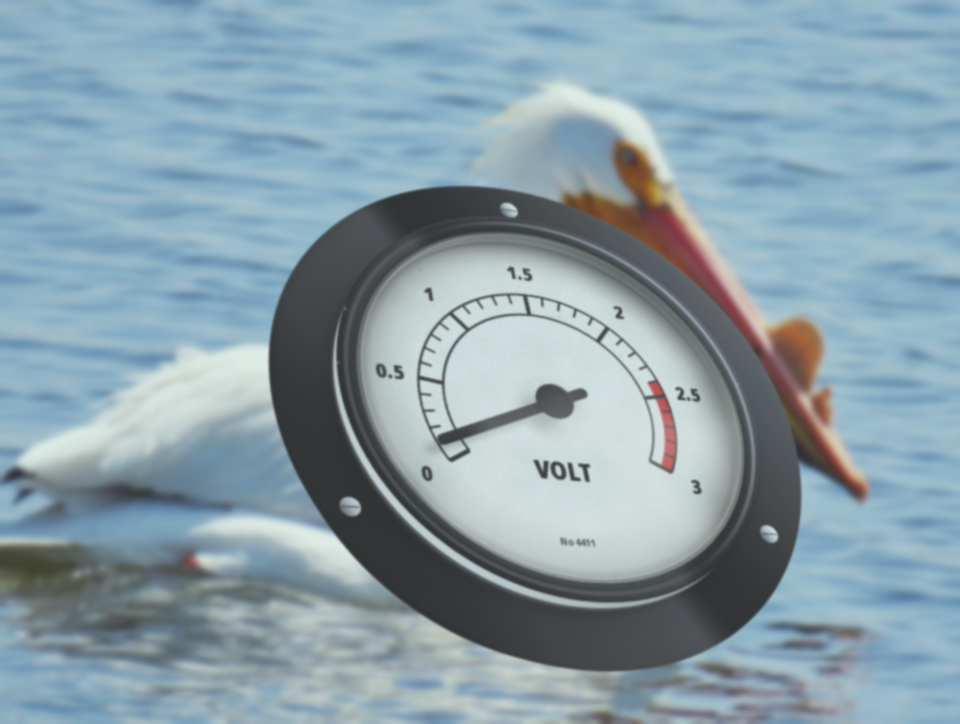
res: 0.1
